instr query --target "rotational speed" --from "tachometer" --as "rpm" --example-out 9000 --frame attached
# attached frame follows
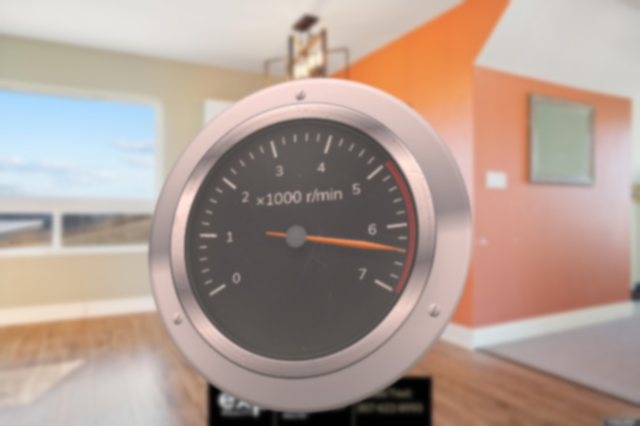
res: 6400
